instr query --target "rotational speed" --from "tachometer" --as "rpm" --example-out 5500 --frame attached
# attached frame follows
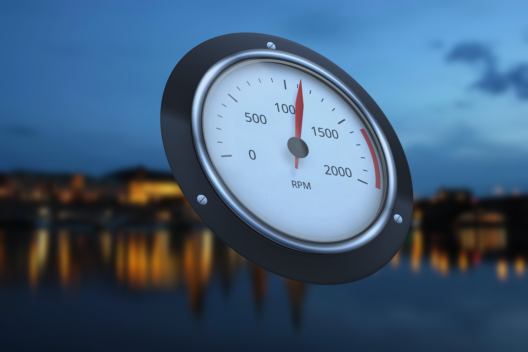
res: 1100
